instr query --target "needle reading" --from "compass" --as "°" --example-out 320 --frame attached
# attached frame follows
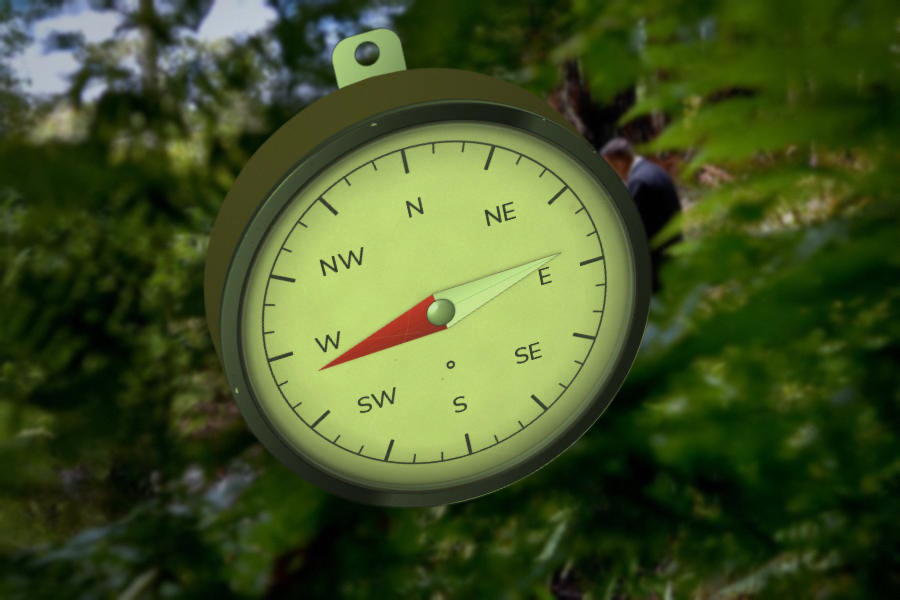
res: 260
